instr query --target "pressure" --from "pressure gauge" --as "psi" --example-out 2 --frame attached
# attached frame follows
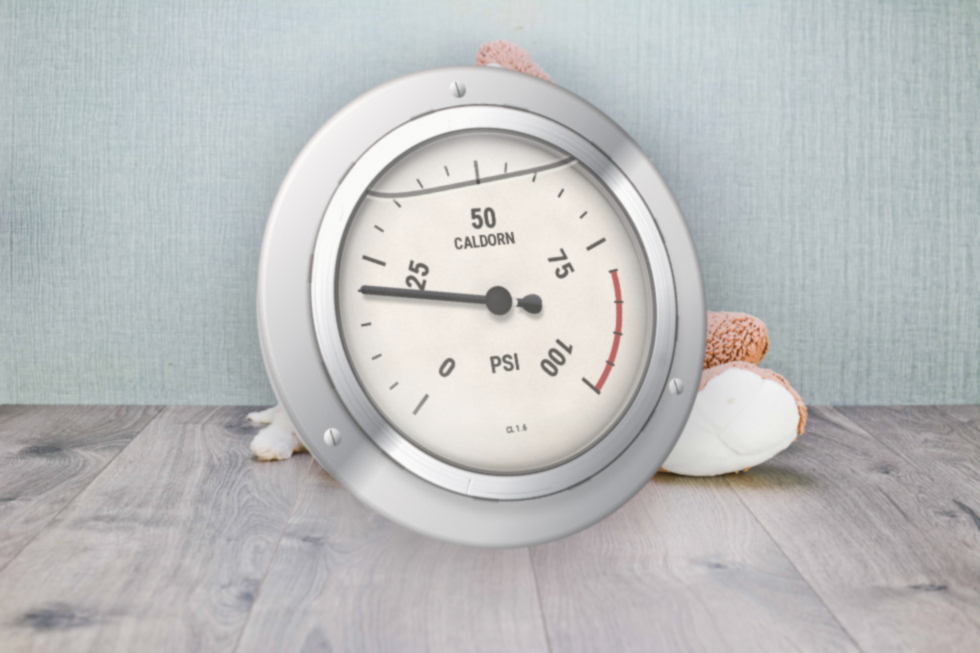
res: 20
